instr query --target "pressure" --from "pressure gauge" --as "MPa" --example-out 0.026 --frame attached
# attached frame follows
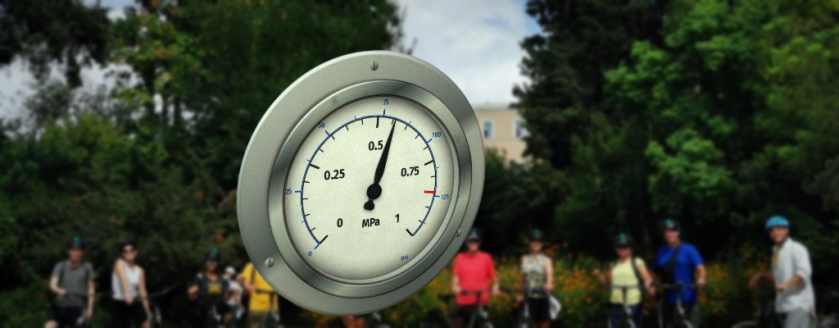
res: 0.55
